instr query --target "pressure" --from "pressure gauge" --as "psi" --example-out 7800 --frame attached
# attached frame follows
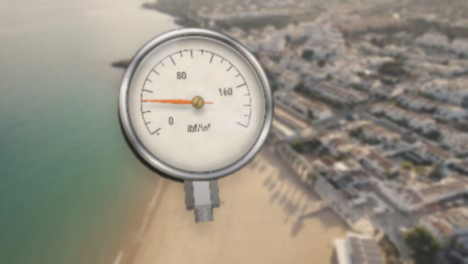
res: 30
